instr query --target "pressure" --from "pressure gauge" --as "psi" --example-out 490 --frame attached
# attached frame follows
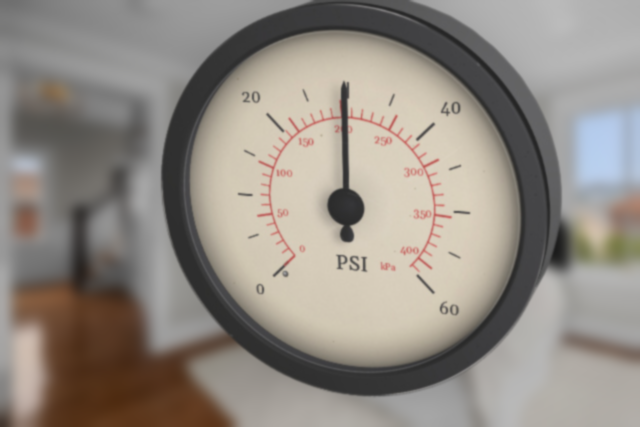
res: 30
